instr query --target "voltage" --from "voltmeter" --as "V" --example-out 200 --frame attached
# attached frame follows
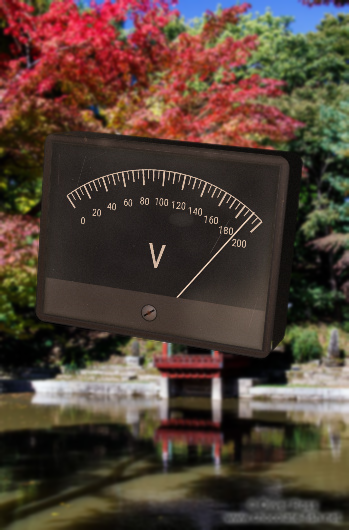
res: 190
